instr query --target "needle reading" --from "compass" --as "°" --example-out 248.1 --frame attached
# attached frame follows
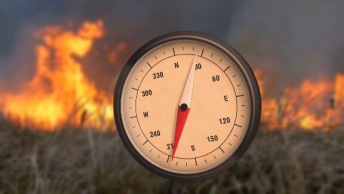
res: 205
